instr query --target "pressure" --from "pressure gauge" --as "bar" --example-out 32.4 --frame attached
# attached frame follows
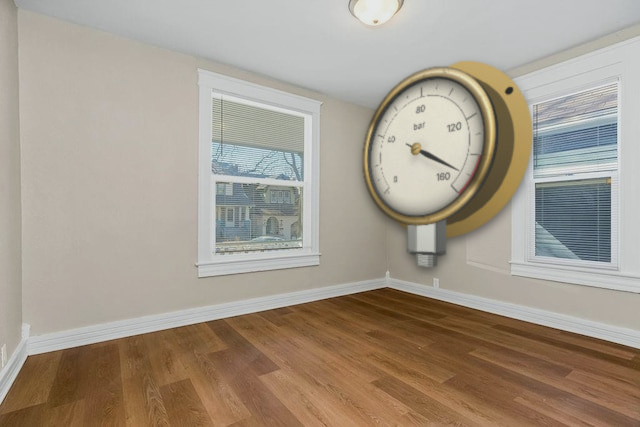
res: 150
